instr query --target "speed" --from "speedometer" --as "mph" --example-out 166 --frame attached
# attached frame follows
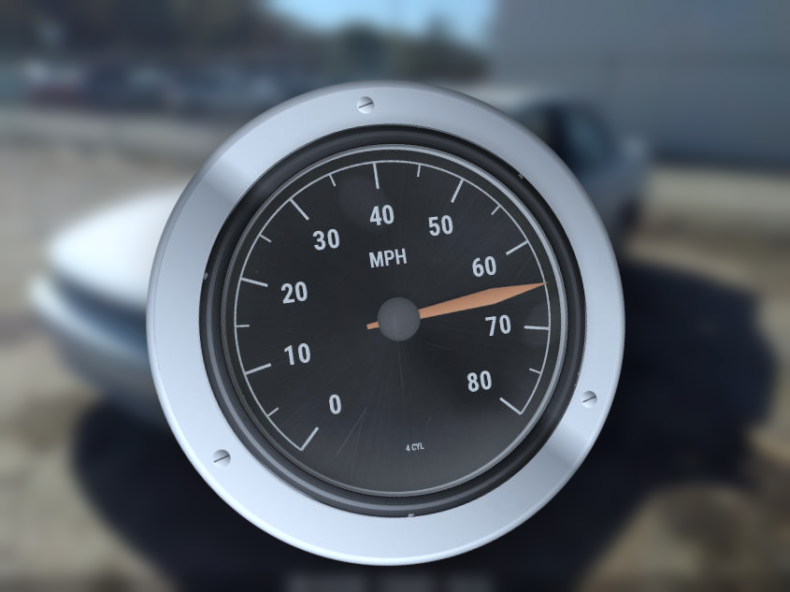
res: 65
